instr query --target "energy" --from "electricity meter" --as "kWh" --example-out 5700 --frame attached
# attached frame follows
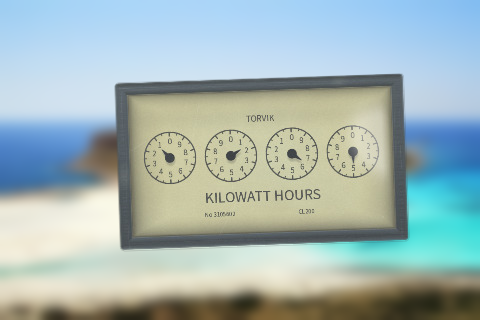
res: 1165
